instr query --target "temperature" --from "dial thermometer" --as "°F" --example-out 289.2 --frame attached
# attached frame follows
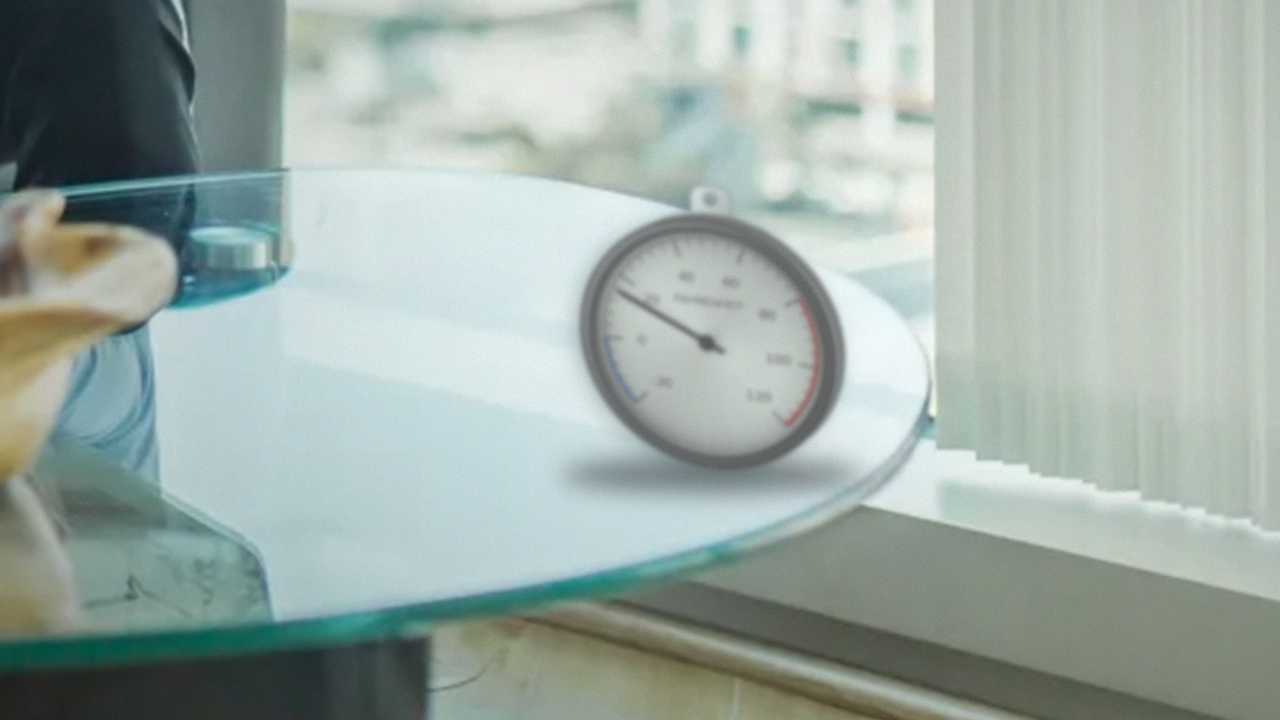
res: 16
